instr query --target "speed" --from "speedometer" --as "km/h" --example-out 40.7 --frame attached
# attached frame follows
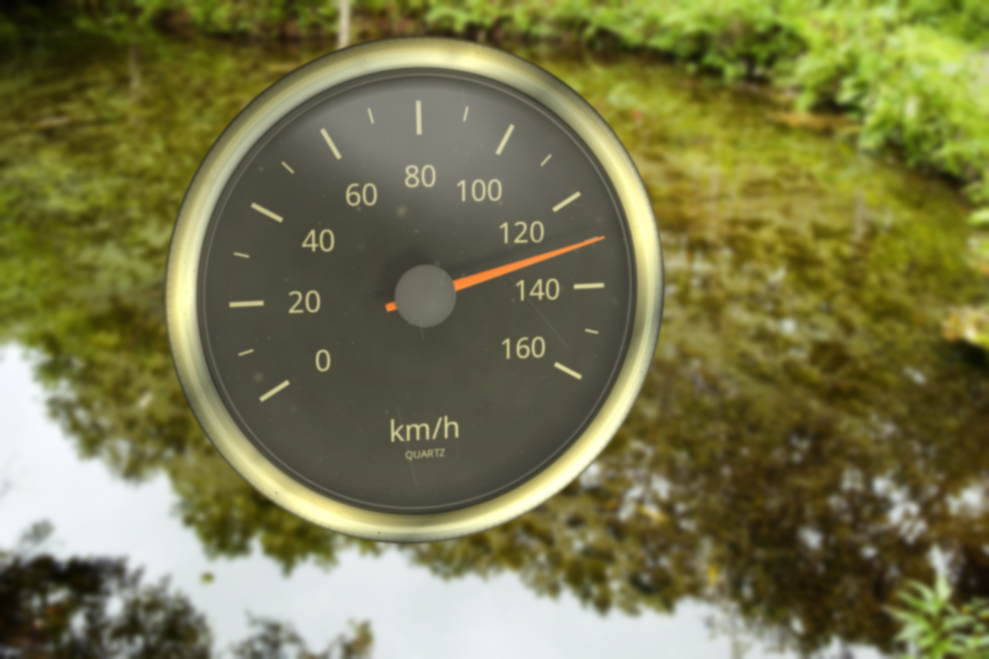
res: 130
